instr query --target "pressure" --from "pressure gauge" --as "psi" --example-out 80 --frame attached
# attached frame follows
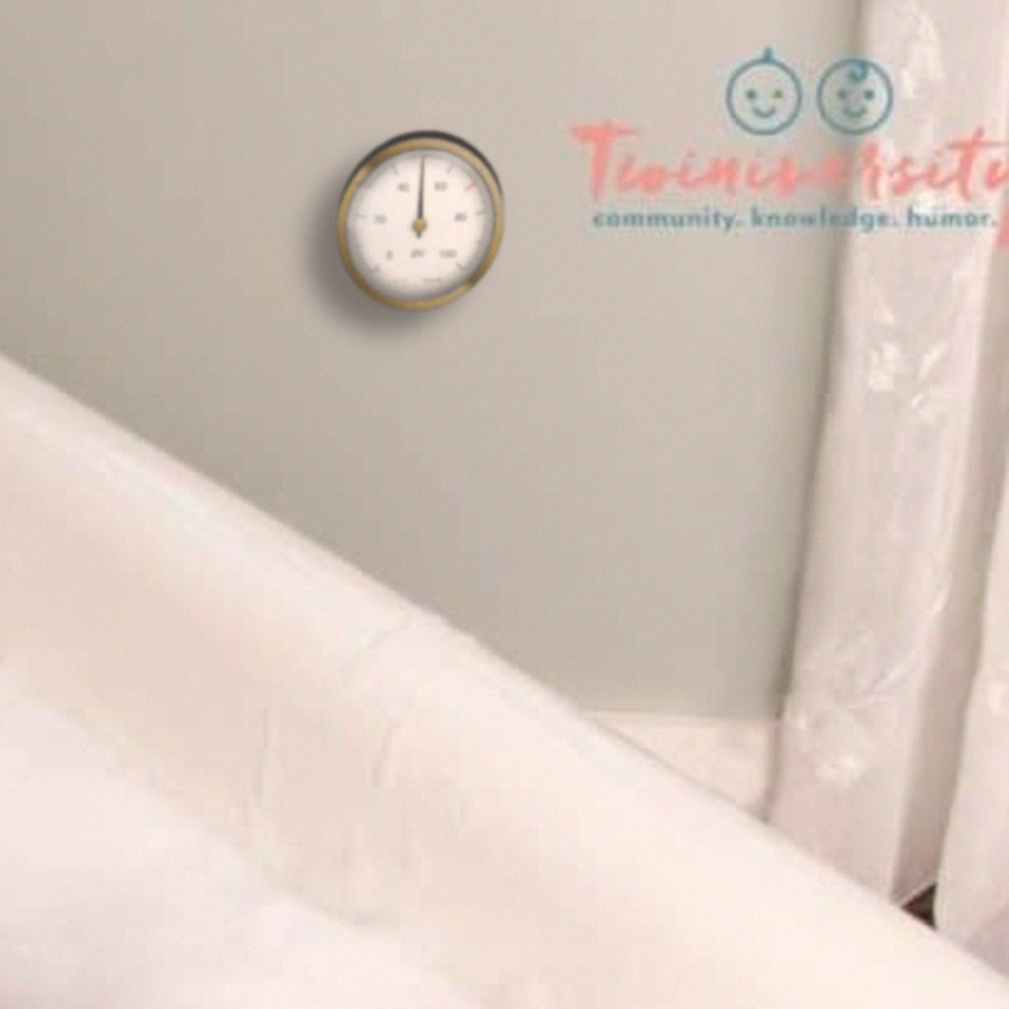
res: 50
